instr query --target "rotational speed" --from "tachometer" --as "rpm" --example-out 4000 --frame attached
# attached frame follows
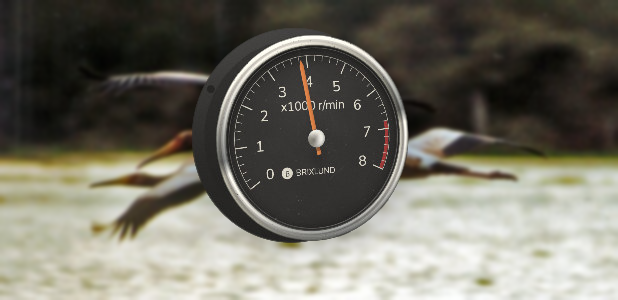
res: 3800
